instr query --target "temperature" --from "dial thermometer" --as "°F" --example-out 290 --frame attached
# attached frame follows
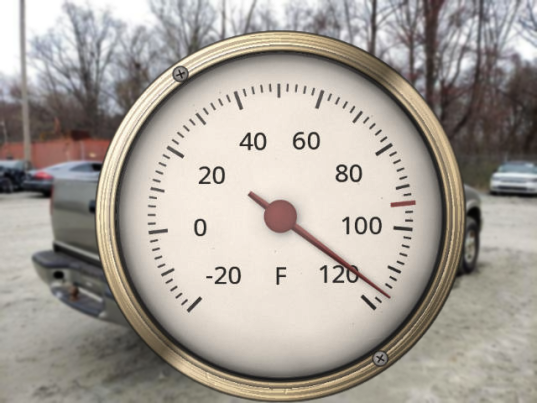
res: 116
